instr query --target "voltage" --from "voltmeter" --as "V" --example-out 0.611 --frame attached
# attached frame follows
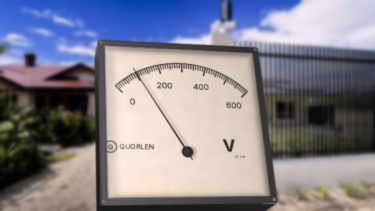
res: 100
